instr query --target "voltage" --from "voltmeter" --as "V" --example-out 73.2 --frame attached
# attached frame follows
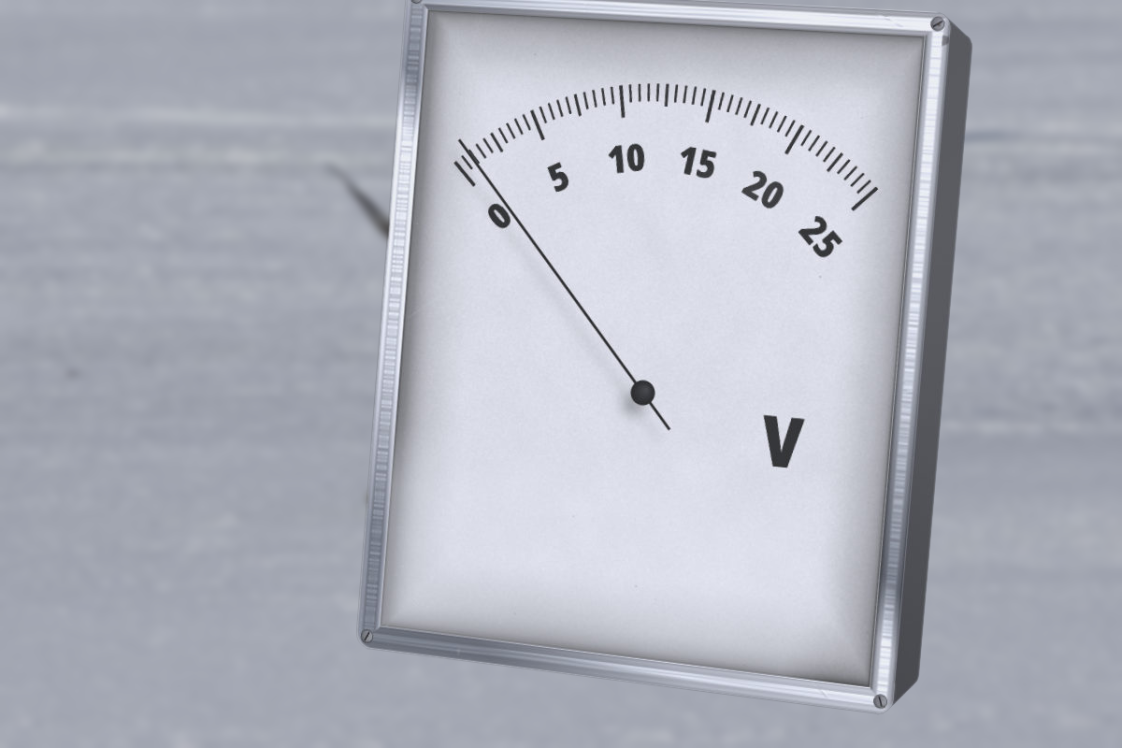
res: 1
